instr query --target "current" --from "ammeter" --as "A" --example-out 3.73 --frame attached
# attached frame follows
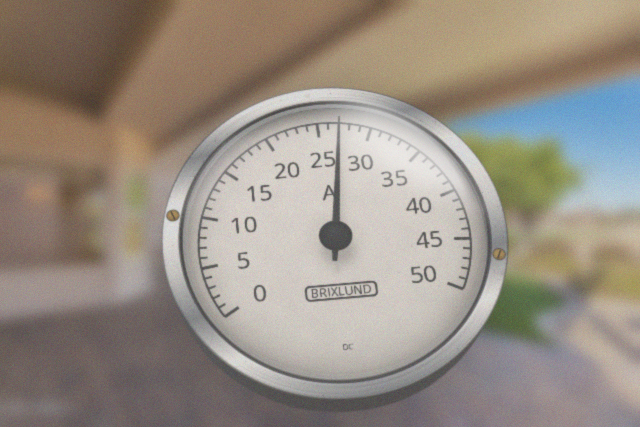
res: 27
